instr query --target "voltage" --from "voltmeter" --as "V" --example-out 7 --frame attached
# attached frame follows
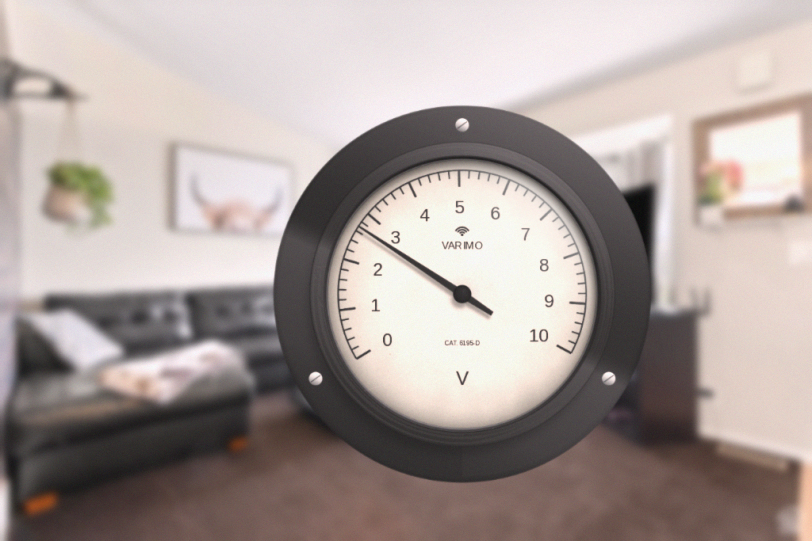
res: 2.7
